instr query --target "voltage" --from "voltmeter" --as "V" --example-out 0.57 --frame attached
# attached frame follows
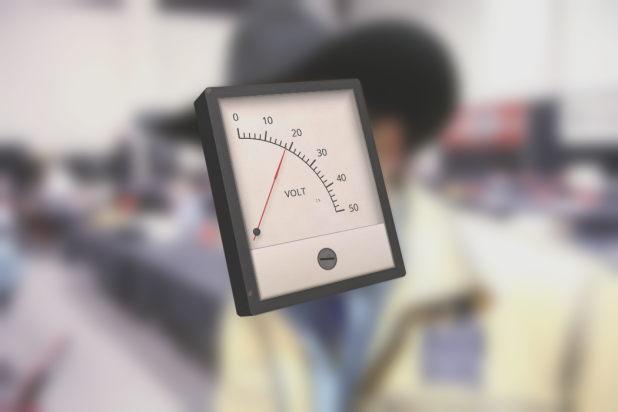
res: 18
